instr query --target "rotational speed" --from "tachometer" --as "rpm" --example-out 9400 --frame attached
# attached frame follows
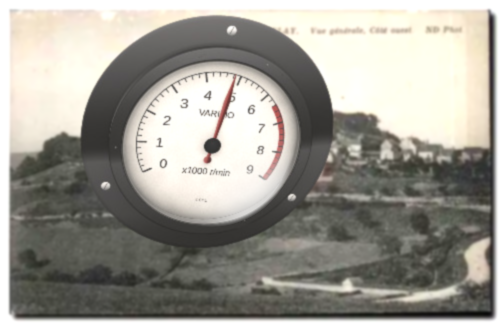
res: 4800
